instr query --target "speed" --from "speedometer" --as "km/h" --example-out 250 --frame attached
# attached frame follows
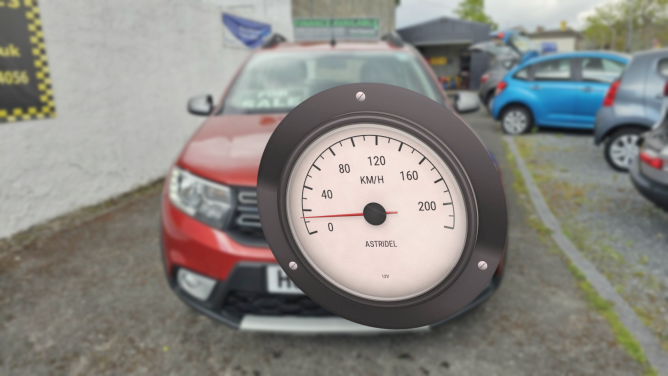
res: 15
